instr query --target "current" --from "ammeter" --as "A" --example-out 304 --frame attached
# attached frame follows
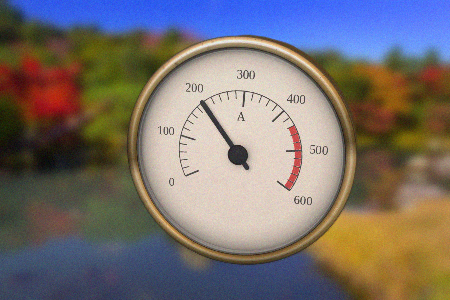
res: 200
